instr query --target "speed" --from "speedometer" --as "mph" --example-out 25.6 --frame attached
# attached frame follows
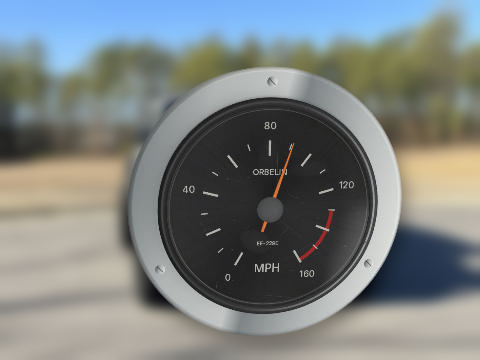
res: 90
